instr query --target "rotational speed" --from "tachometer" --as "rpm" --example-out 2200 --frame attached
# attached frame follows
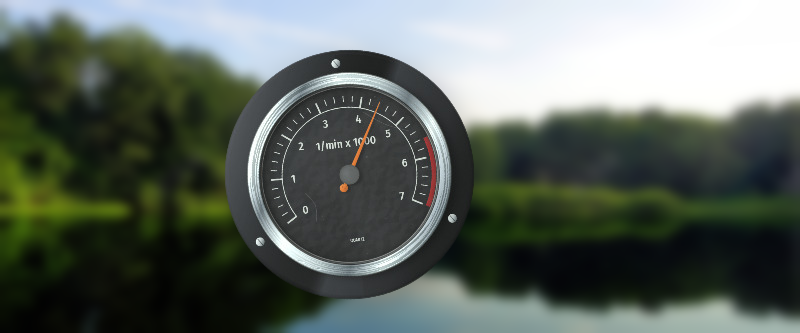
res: 4400
